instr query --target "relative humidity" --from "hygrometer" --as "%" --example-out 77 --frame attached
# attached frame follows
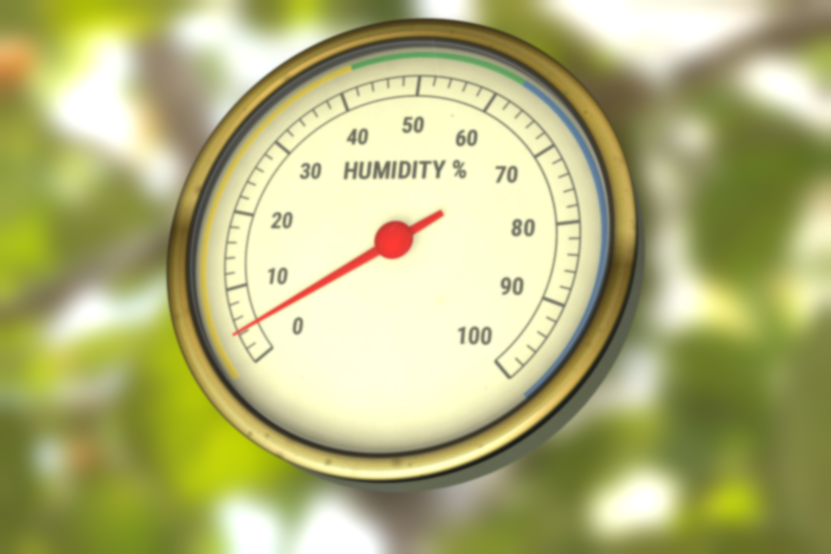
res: 4
